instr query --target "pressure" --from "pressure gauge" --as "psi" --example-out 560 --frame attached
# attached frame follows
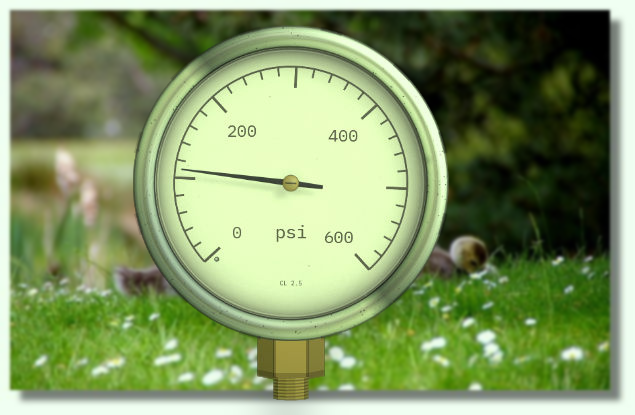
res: 110
